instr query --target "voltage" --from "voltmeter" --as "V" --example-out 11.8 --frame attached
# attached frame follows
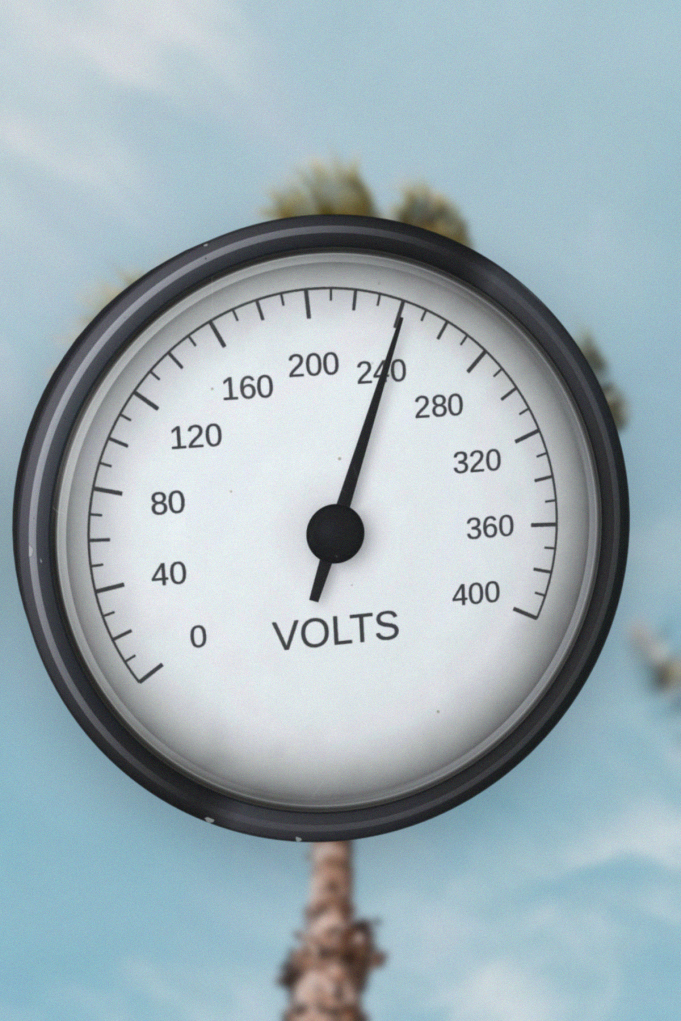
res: 240
